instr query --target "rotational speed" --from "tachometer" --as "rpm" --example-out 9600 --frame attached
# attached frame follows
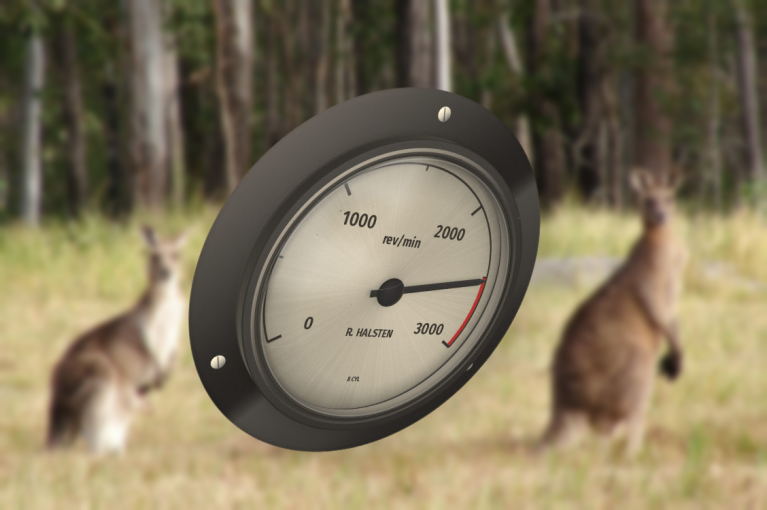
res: 2500
